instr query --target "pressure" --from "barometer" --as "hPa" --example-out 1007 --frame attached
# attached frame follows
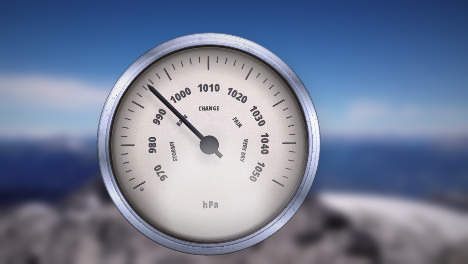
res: 995
